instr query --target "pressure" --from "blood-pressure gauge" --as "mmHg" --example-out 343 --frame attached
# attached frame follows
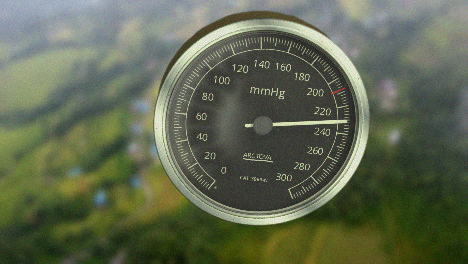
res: 230
